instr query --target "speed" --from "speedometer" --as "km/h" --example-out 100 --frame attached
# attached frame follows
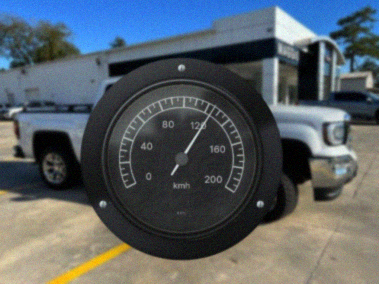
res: 125
